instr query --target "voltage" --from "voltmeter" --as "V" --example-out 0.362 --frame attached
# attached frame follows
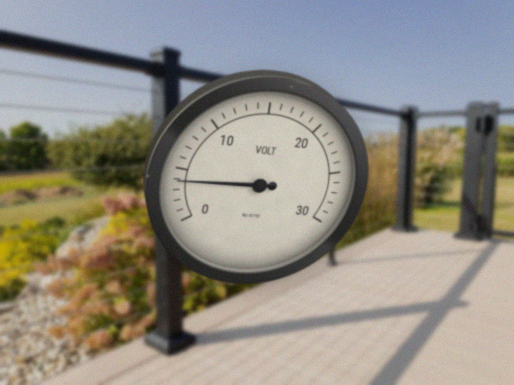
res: 4
